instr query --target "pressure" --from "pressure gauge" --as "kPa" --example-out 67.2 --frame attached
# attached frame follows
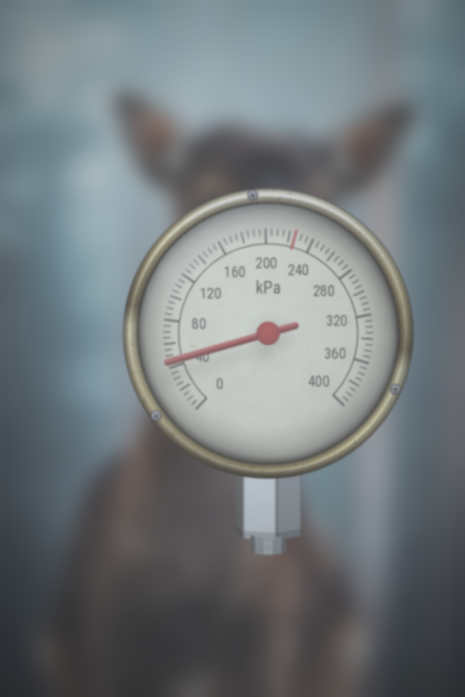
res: 45
